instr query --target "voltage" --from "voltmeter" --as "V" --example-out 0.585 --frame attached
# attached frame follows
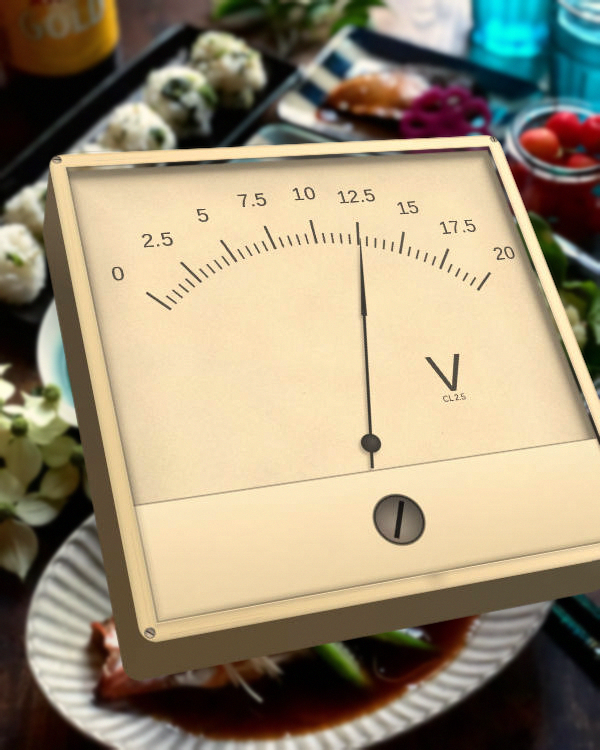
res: 12.5
